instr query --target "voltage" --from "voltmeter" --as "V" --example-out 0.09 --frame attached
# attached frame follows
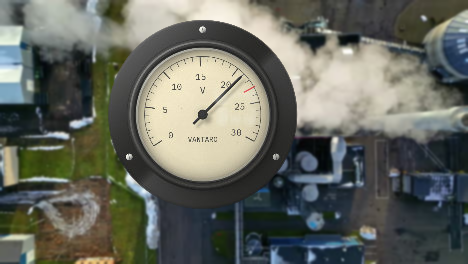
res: 21
